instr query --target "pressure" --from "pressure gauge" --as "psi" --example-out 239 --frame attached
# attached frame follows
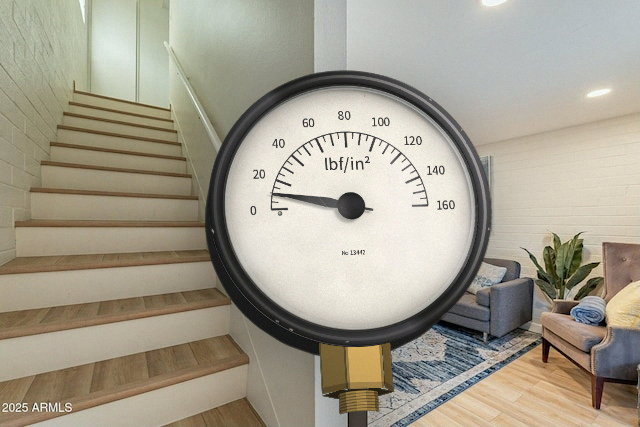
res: 10
